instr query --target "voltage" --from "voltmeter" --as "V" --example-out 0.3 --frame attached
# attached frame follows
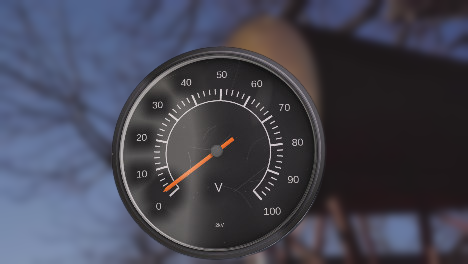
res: 2
